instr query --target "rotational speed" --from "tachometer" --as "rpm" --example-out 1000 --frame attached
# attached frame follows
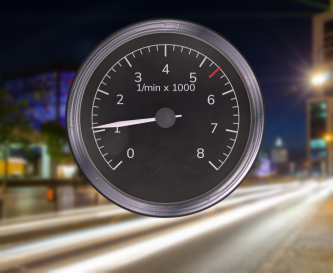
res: 1100
